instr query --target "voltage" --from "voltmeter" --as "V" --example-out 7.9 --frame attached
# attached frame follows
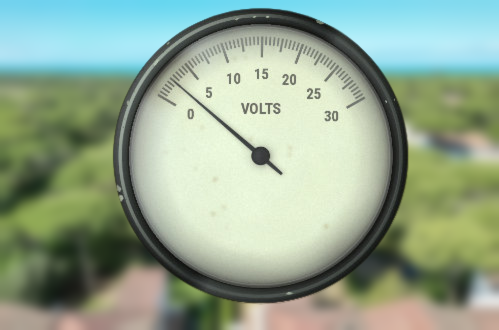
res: 2.5
